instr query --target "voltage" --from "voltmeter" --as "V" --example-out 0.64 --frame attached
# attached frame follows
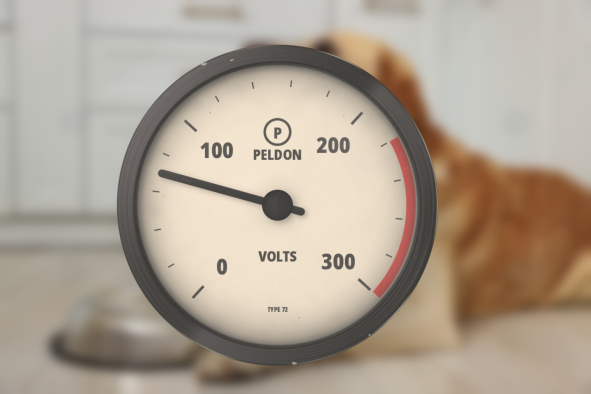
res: 70
